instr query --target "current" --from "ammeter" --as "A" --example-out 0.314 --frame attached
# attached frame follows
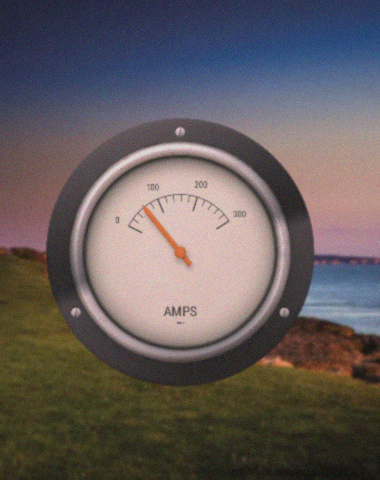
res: 60
